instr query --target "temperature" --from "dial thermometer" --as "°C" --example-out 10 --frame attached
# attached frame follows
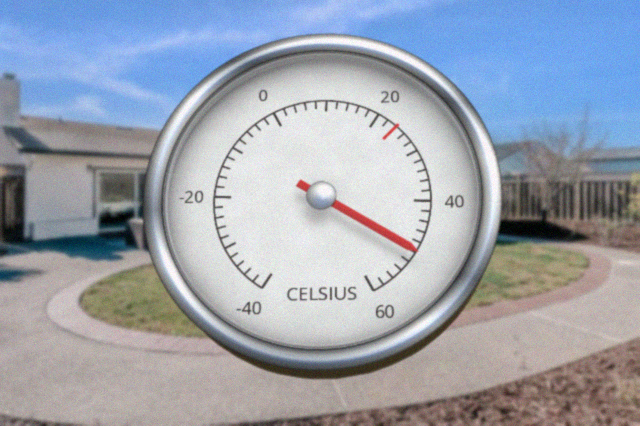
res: 50
